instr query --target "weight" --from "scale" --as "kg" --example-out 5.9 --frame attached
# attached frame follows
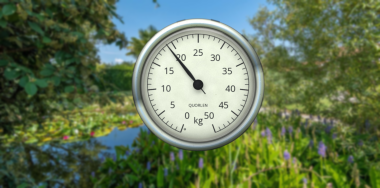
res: 19
